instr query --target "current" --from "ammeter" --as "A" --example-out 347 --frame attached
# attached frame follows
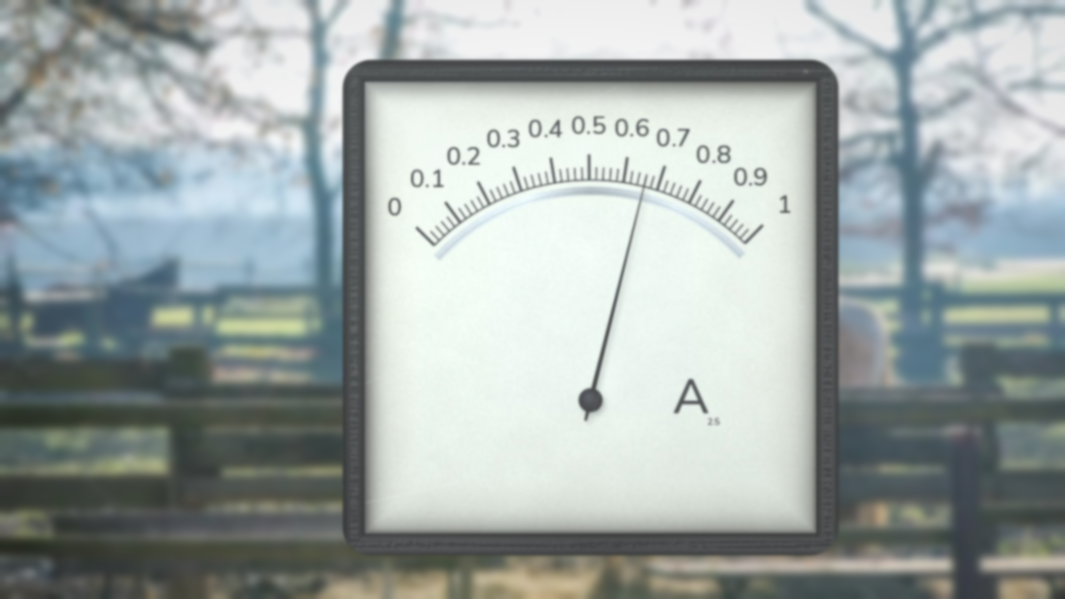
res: 0.66
